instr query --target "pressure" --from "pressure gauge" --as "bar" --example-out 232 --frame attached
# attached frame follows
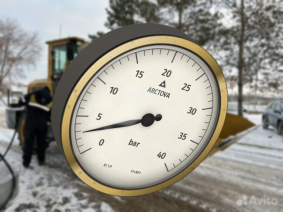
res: 3
